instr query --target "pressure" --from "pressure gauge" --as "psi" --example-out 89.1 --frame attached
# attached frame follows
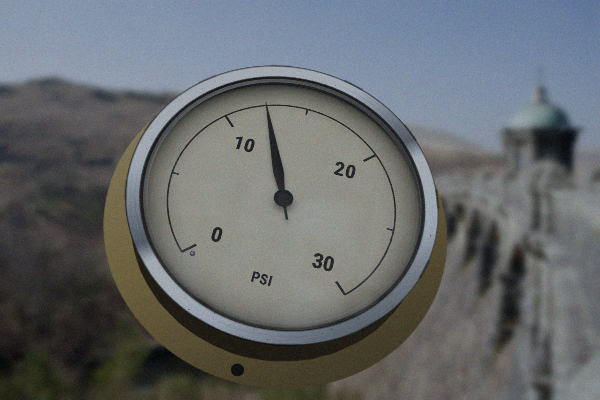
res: 12.5
